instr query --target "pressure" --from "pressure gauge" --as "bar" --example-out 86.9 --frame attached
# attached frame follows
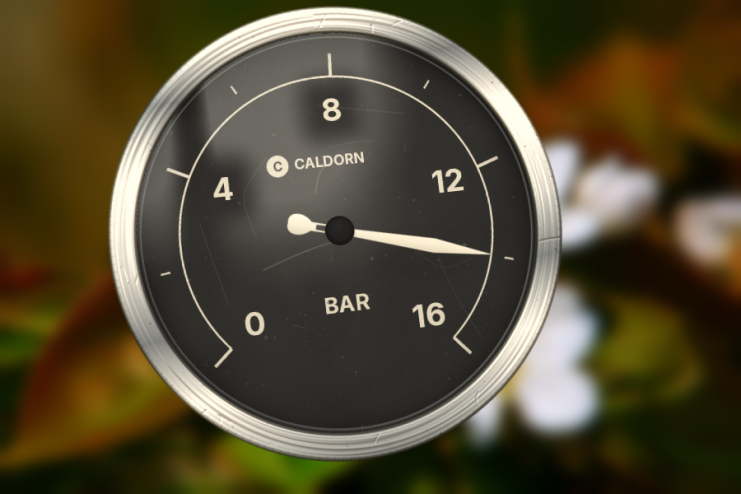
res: 14
